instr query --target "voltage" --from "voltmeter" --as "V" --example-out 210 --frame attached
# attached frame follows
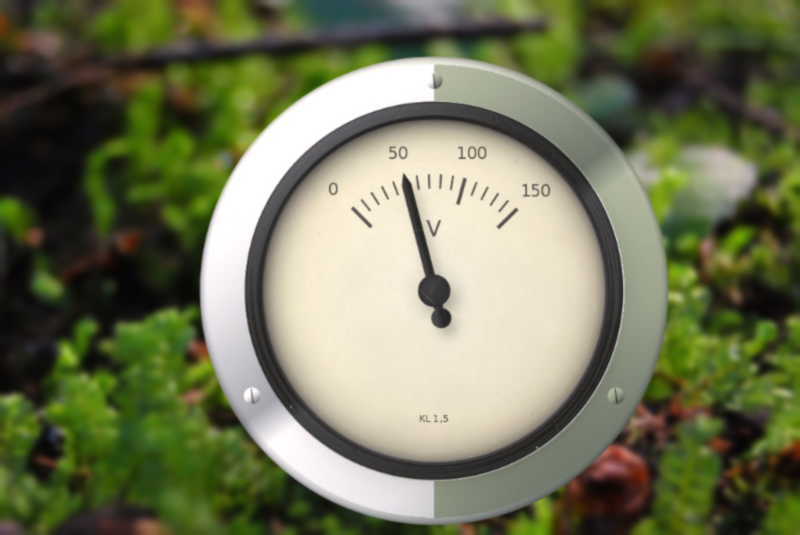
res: 50
